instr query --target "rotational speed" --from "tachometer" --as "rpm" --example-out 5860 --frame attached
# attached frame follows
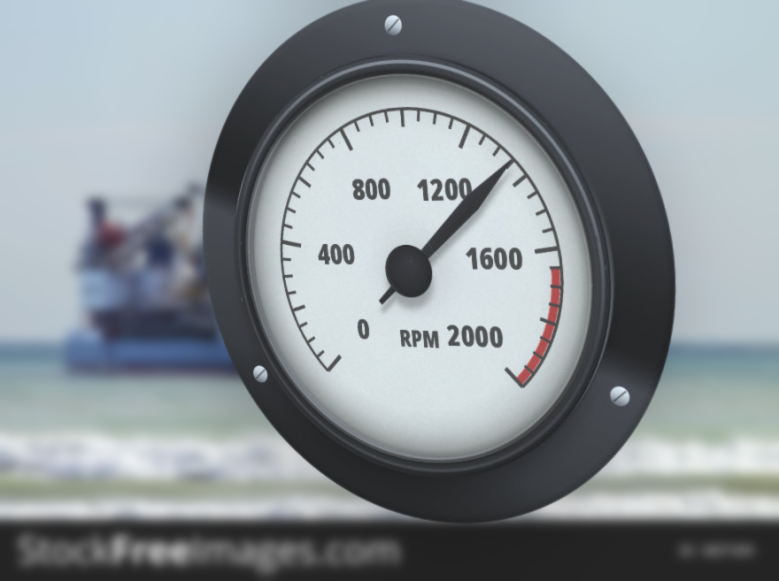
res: 1350
